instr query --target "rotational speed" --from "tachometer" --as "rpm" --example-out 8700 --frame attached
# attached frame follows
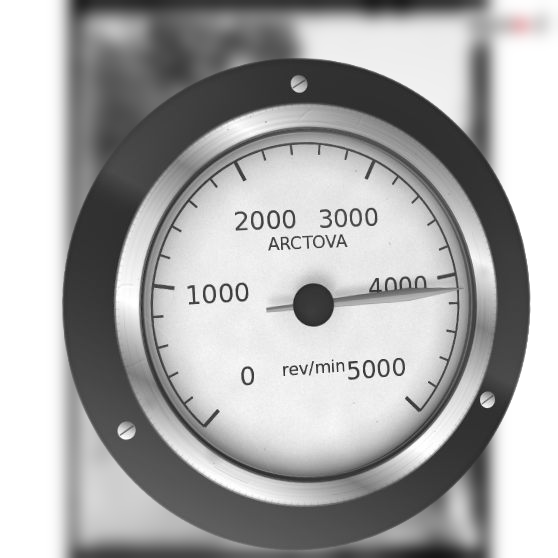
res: 4100
